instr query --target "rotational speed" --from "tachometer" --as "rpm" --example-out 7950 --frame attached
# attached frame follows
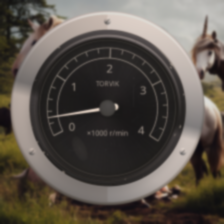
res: 300
